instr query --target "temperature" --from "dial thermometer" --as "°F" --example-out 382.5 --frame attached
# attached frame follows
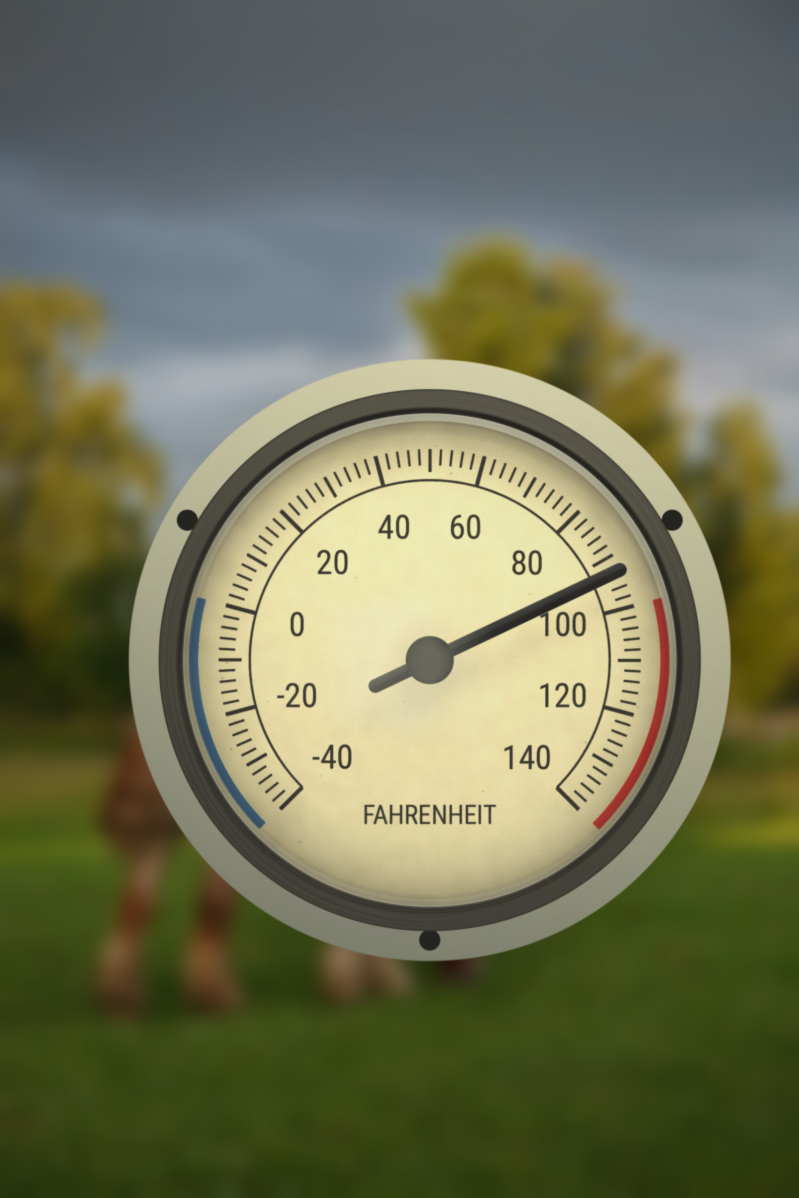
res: 93
